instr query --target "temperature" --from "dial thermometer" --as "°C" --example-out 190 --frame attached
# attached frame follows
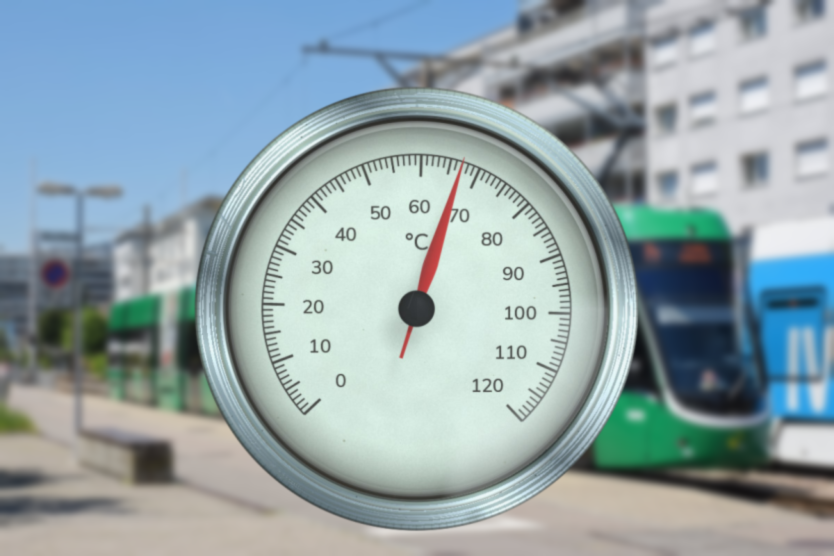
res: 67
